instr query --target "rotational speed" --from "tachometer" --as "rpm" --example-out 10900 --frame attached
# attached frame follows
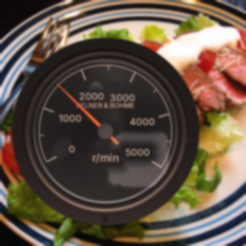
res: 1500
